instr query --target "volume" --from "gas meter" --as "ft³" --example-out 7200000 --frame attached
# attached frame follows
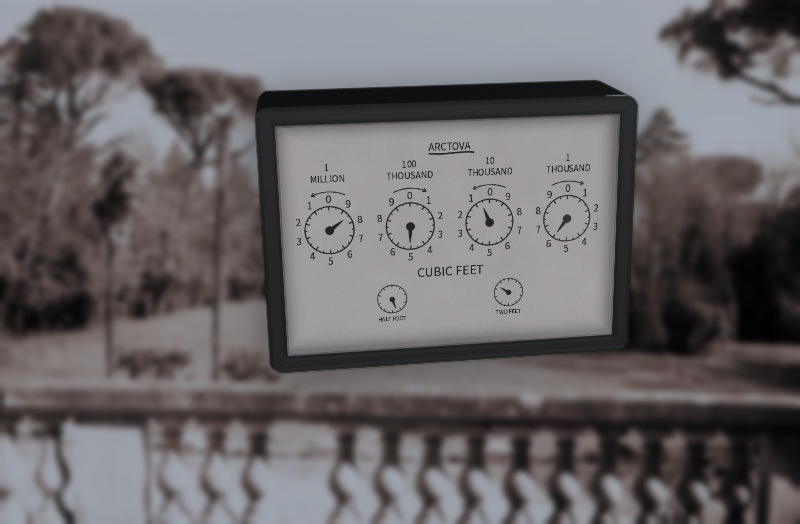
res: 850600
